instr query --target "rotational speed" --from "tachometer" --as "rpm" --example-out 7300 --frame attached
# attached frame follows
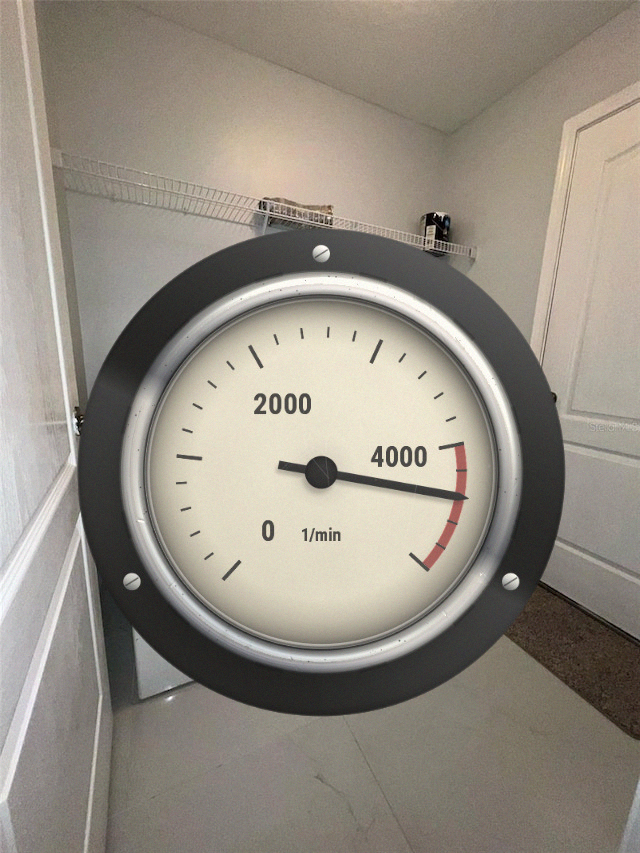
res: 4400
